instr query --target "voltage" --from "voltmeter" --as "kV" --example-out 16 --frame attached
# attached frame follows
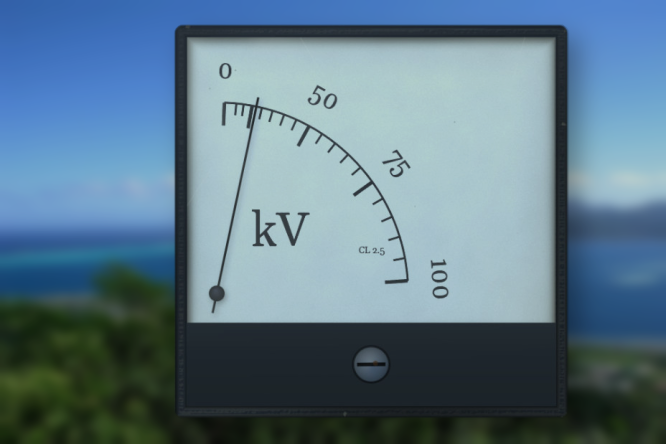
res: 27.5
